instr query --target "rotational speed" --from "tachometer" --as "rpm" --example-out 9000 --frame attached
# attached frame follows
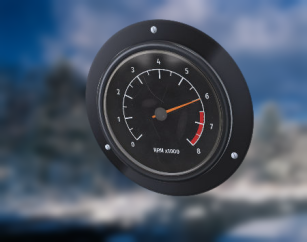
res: 6000
